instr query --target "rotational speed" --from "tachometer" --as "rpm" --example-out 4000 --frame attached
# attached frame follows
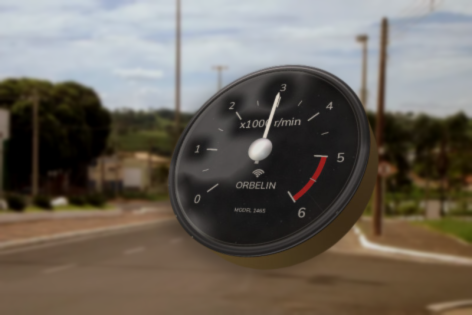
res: 3000
